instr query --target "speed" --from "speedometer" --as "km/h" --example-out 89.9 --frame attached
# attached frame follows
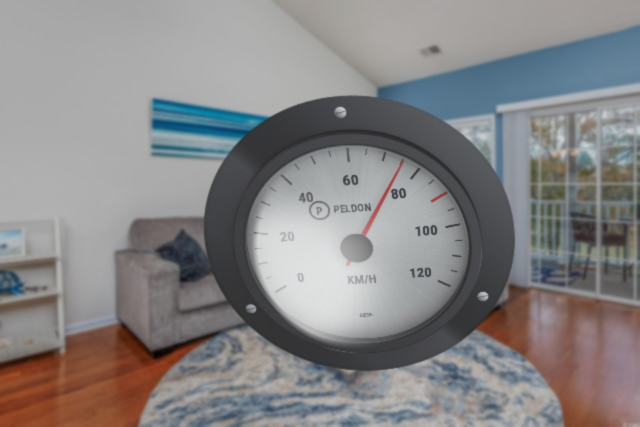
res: 75
